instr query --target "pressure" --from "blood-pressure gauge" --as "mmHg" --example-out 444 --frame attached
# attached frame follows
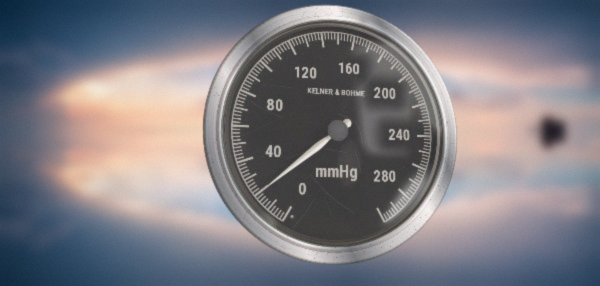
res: 20
